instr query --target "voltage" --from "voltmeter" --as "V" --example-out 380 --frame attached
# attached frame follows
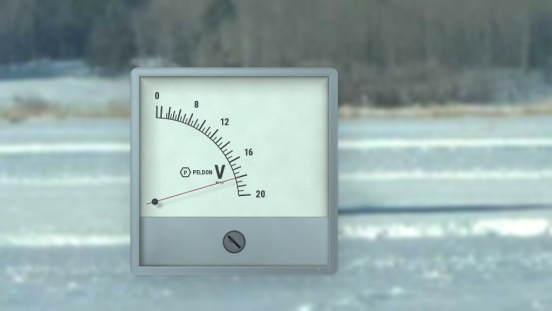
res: 18
